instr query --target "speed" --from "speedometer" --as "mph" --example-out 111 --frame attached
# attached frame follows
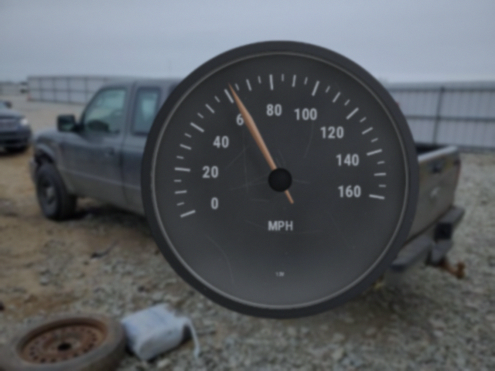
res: 62.5
